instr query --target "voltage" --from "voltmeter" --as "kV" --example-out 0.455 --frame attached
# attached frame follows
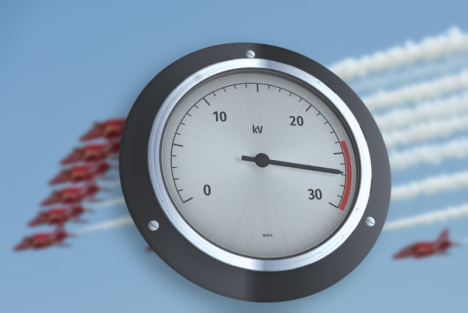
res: 27
